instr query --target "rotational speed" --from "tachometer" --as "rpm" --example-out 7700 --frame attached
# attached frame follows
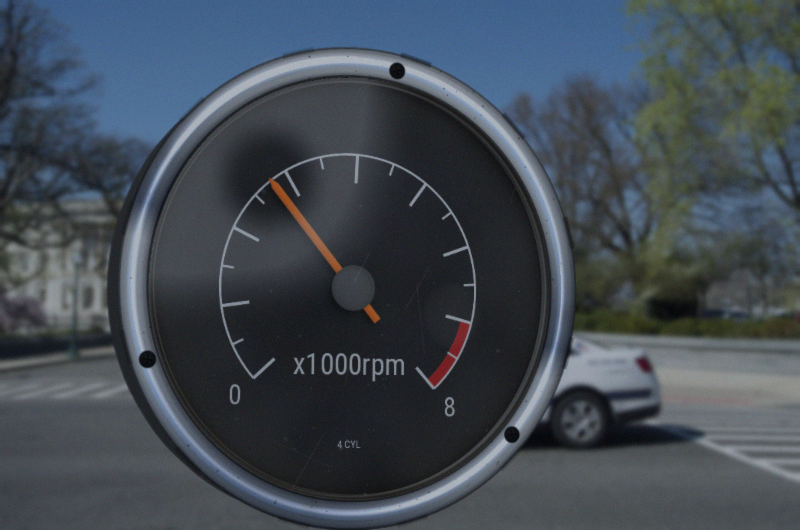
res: 2750
